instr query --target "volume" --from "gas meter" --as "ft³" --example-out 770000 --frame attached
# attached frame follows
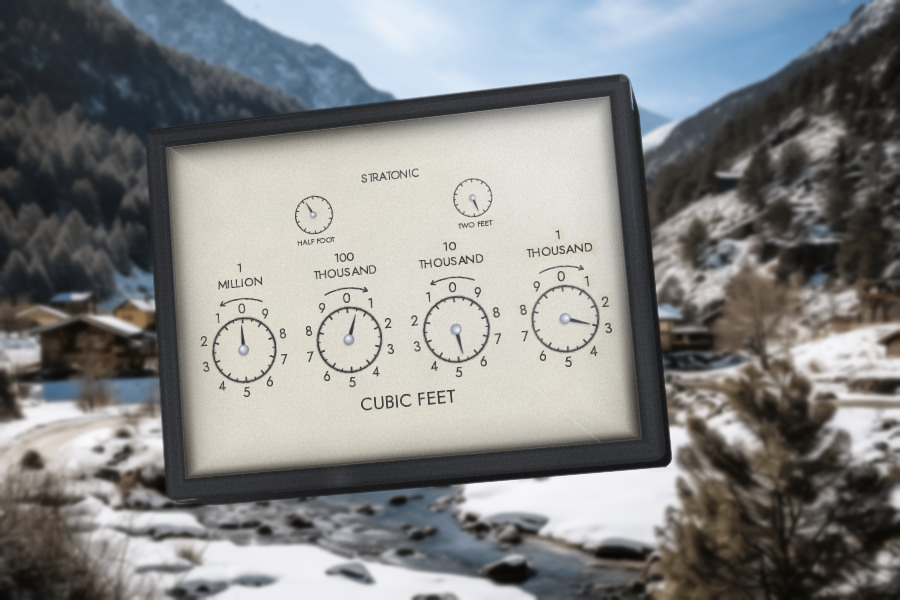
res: 5300
